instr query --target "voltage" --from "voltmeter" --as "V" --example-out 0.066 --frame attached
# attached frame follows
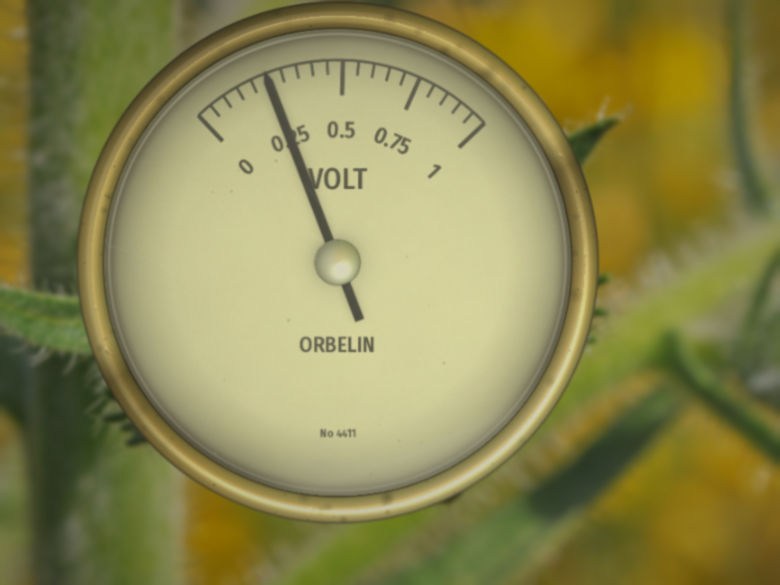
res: 0.25
